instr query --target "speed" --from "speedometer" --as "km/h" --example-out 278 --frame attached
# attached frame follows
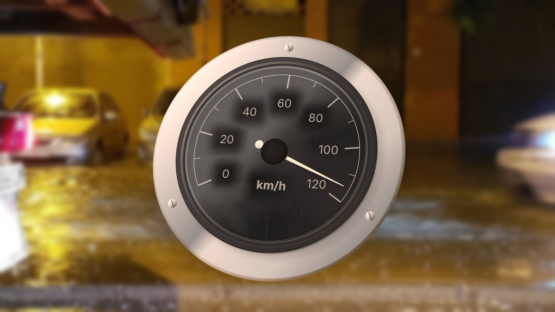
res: 115
